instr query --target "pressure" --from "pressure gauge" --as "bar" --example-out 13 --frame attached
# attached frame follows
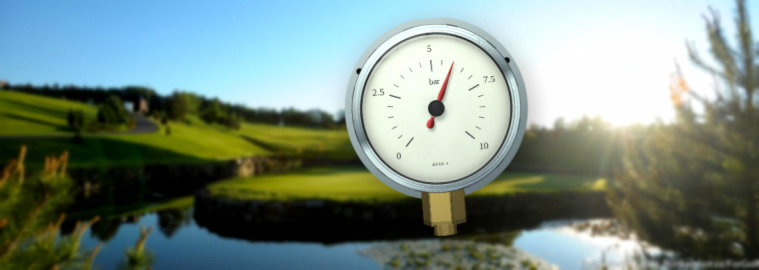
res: 6
